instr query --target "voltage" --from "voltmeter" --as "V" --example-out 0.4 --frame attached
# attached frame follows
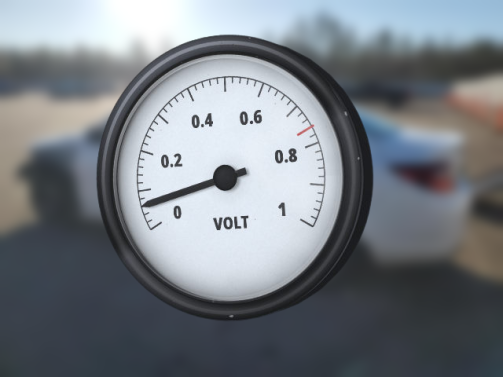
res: 0.06
